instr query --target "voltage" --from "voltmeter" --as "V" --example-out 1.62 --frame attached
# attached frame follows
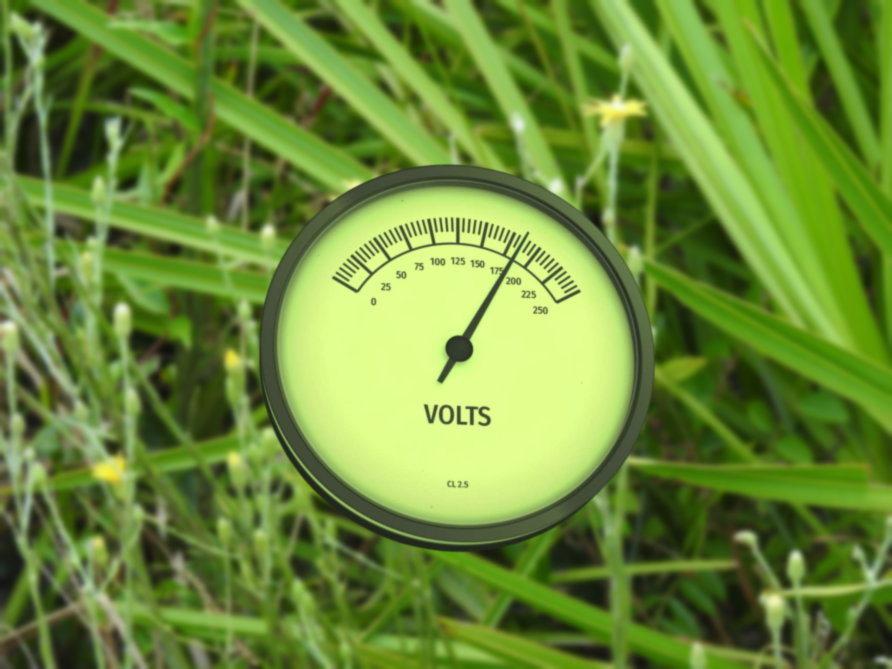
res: 185
